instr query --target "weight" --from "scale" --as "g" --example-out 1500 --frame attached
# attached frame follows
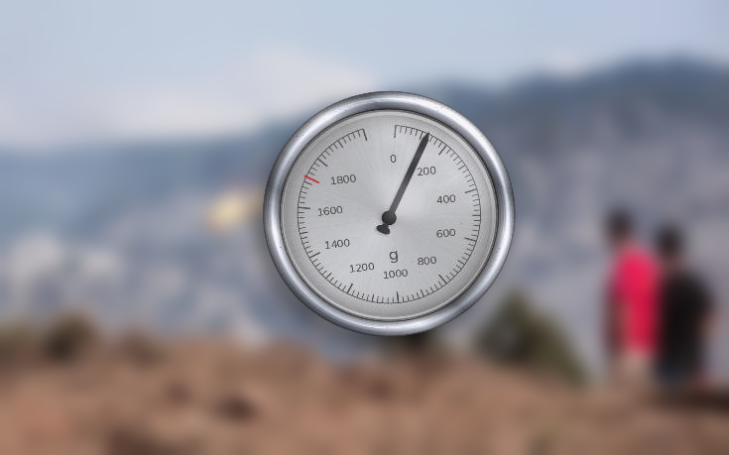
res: 120
